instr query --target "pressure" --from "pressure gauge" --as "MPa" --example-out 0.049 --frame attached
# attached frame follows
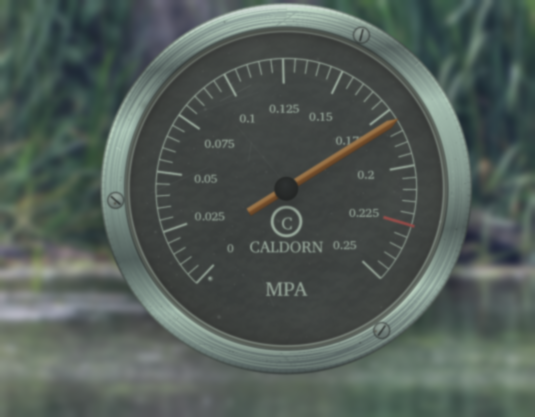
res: 0.18
